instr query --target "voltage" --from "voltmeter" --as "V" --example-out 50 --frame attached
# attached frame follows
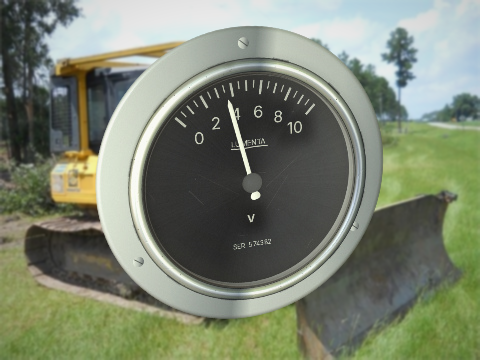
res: 3.5
